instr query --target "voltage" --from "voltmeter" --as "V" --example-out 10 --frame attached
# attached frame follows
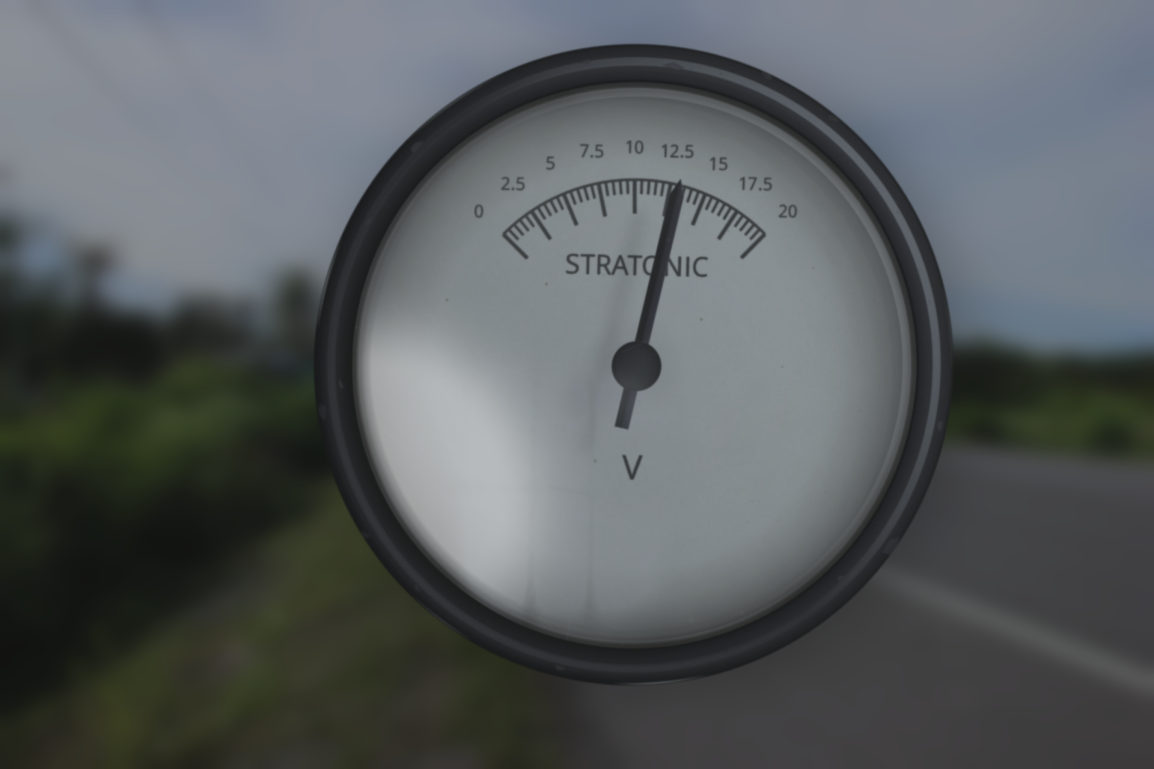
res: 13
